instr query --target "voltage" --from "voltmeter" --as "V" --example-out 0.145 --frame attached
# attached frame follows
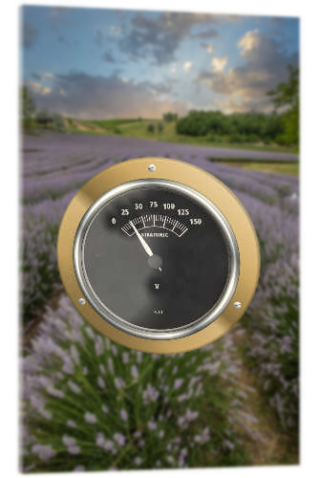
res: 25
